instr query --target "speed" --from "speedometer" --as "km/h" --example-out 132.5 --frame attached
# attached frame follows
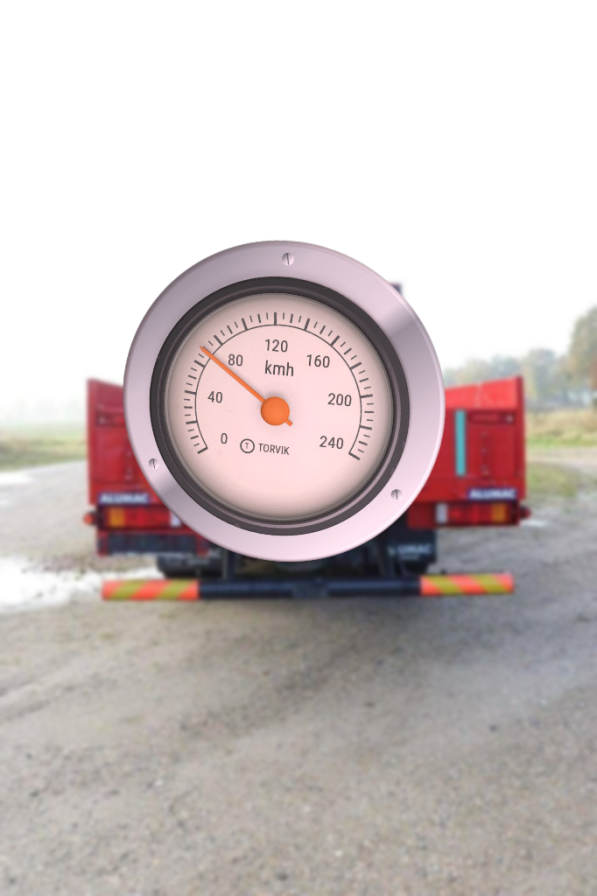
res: 70
